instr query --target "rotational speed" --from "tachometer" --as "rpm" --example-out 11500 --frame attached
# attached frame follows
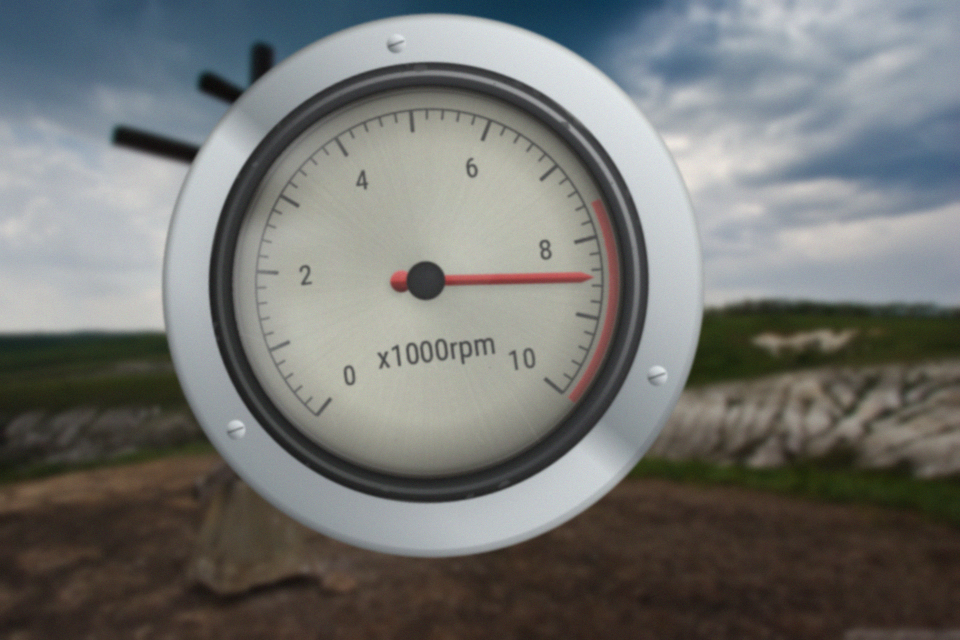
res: 8500
